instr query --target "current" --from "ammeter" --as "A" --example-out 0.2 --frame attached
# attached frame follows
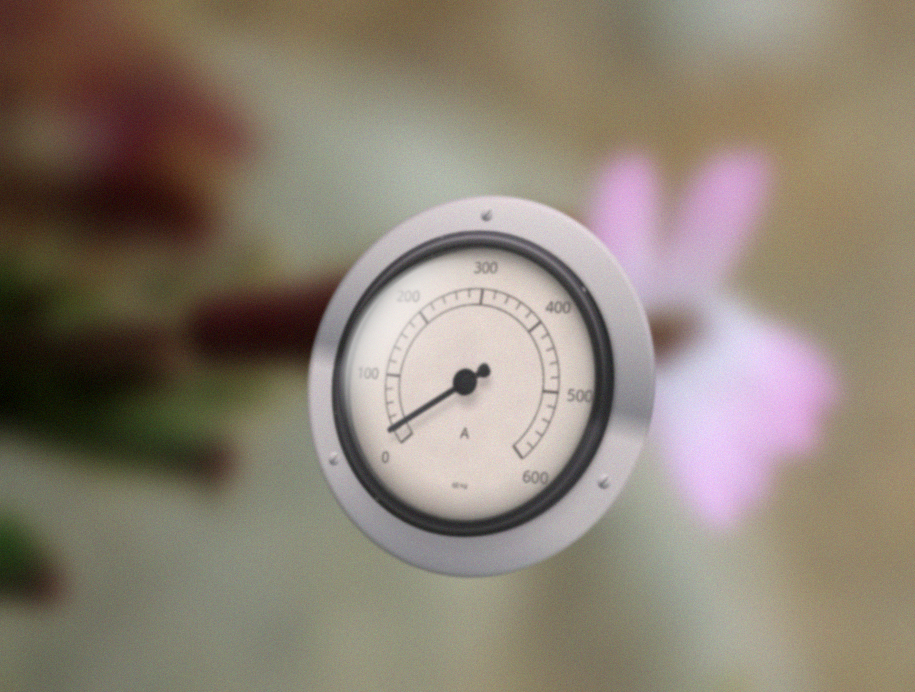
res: 20
